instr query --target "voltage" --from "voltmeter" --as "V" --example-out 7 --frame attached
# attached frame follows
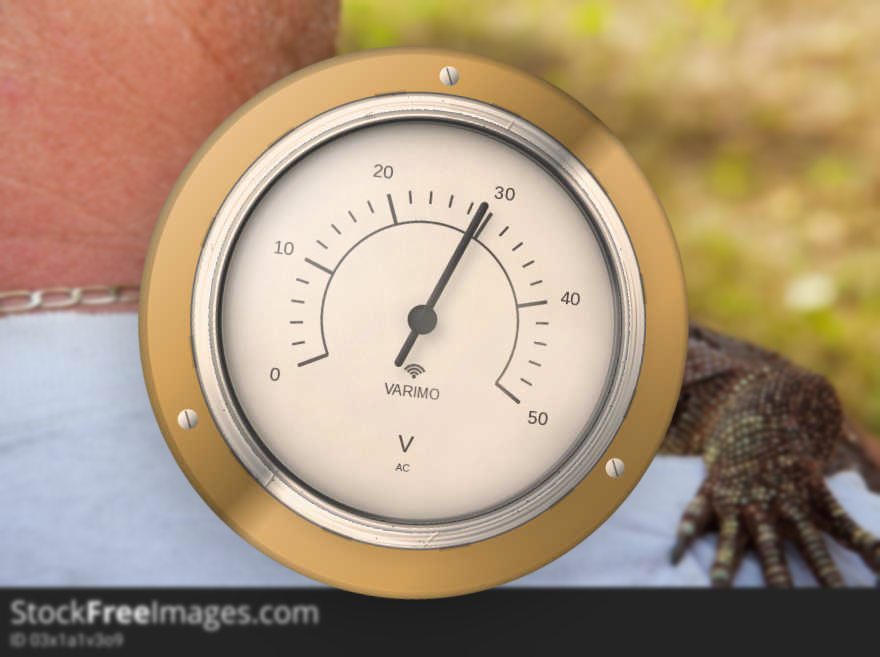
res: 29
